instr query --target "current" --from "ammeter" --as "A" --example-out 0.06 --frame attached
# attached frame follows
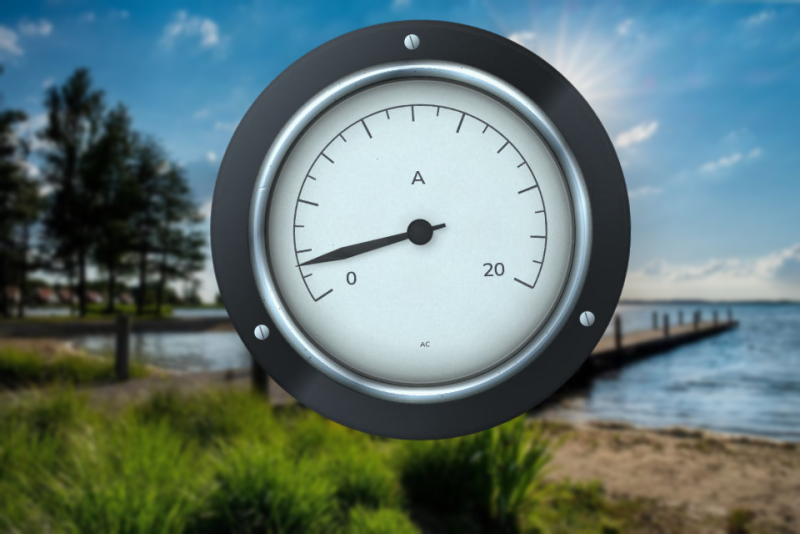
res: 1.5
